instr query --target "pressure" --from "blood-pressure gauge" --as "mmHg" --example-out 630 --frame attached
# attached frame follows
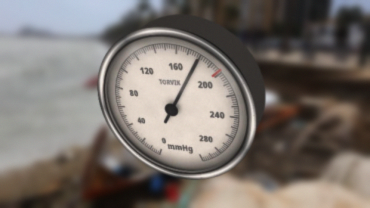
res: 180
